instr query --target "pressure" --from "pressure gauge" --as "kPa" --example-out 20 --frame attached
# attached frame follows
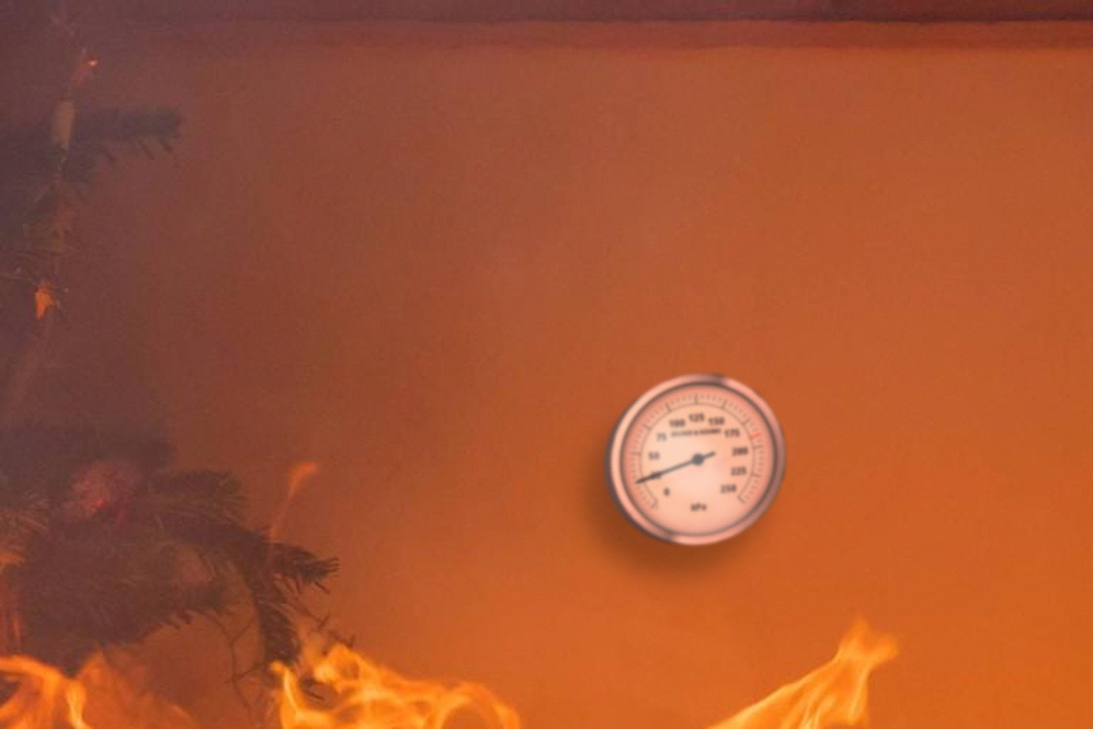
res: 25
